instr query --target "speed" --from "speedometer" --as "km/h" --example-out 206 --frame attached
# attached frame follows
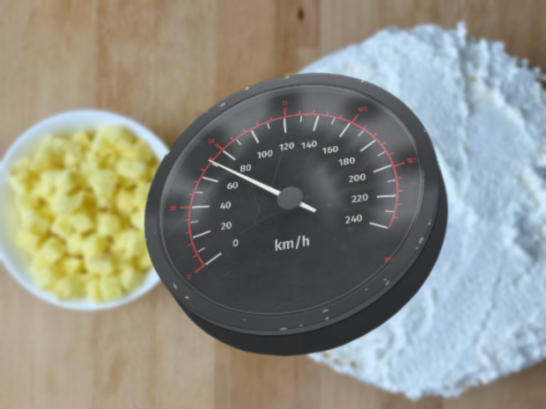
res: 70
